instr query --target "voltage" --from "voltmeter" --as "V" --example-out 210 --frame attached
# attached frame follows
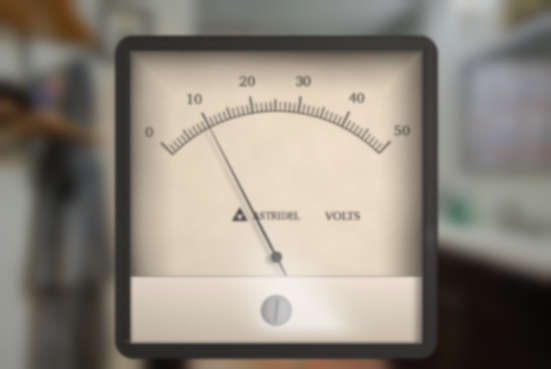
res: 10
